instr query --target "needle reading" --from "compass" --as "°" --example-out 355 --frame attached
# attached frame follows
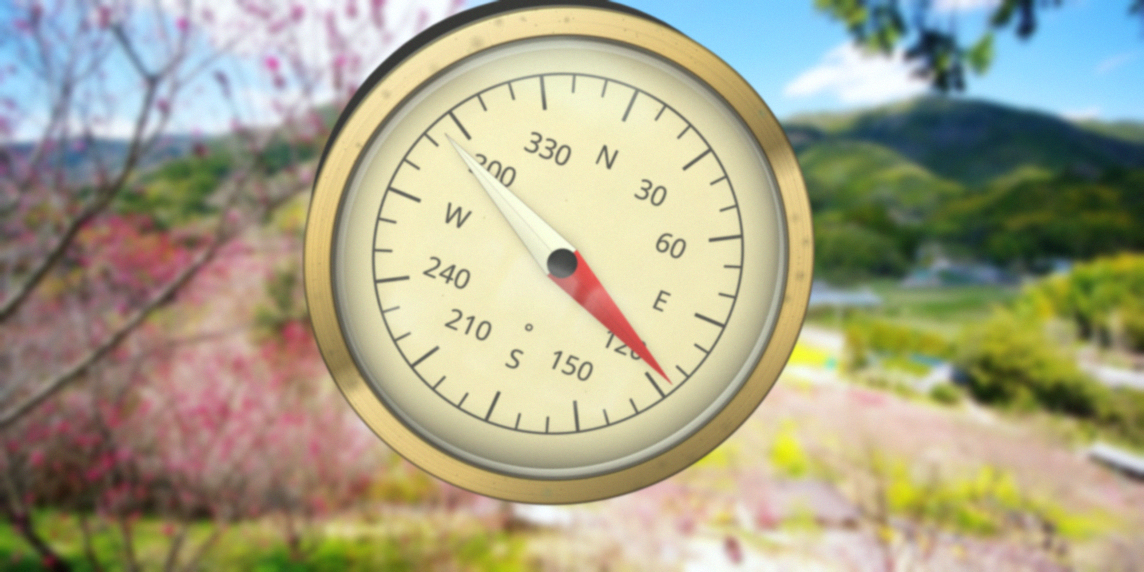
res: 115
